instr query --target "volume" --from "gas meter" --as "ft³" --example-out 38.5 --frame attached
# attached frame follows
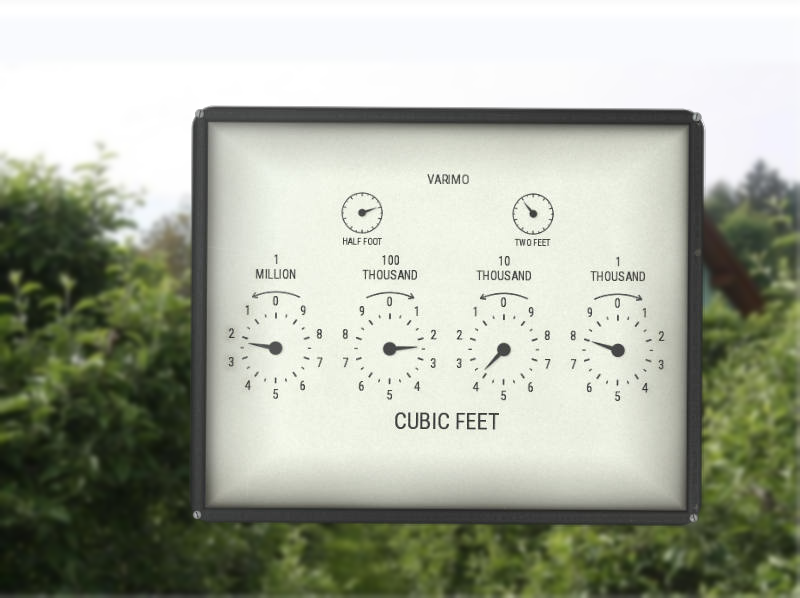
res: 223800
